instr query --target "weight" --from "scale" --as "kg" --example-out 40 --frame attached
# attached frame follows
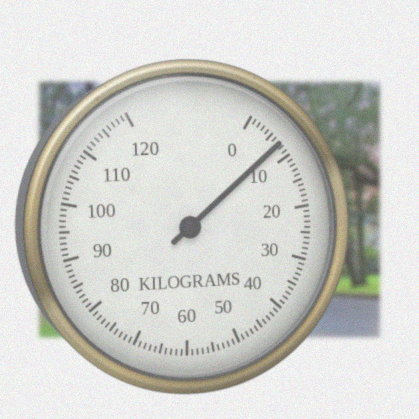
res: 7
